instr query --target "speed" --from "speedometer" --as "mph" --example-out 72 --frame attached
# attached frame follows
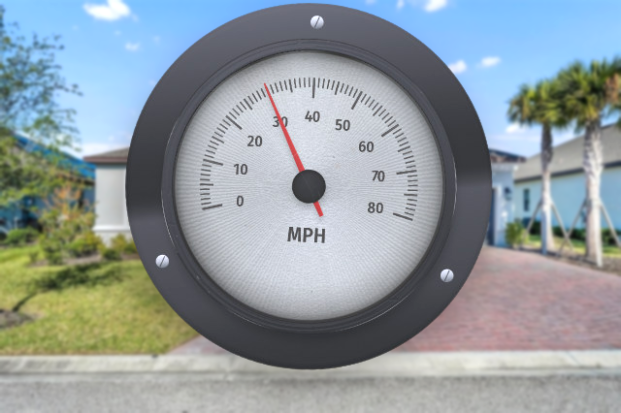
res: 30
